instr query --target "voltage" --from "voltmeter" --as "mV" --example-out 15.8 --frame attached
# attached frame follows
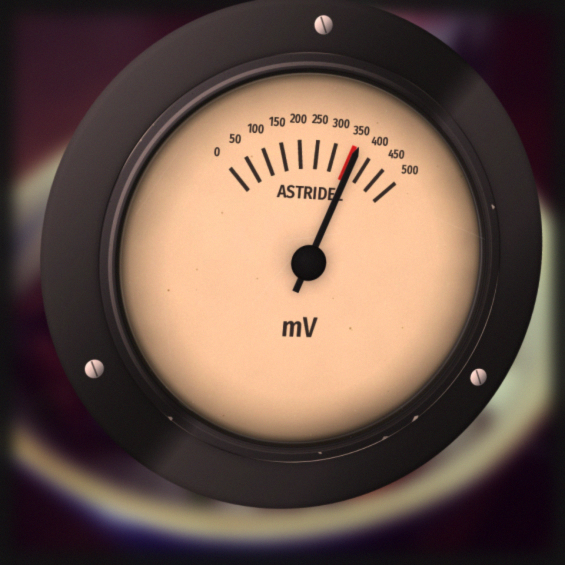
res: 350
